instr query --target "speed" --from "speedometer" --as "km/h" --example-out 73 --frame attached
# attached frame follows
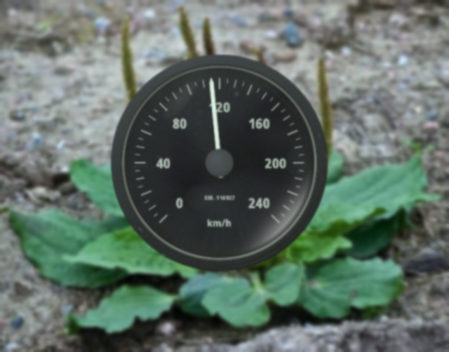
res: 115
